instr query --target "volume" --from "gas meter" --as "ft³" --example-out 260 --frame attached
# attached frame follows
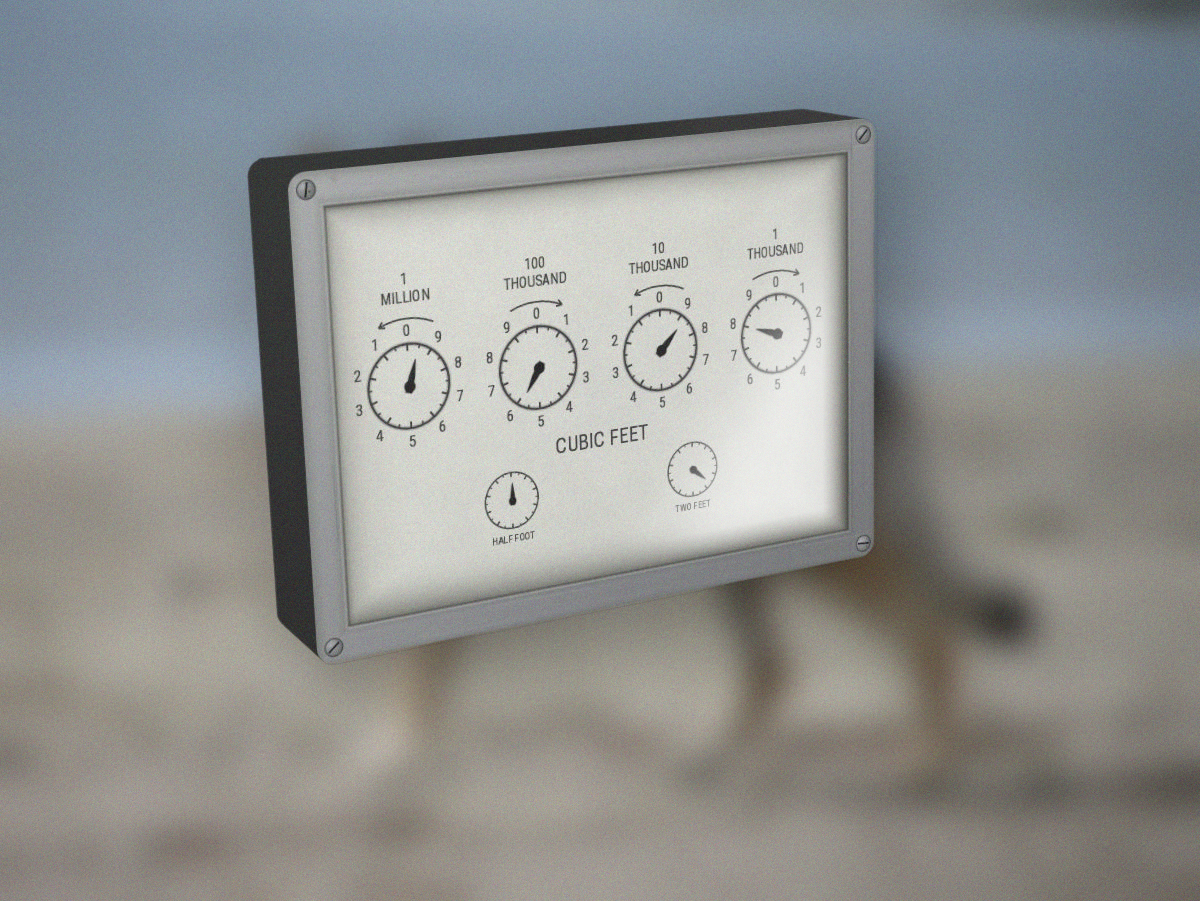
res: 958800
